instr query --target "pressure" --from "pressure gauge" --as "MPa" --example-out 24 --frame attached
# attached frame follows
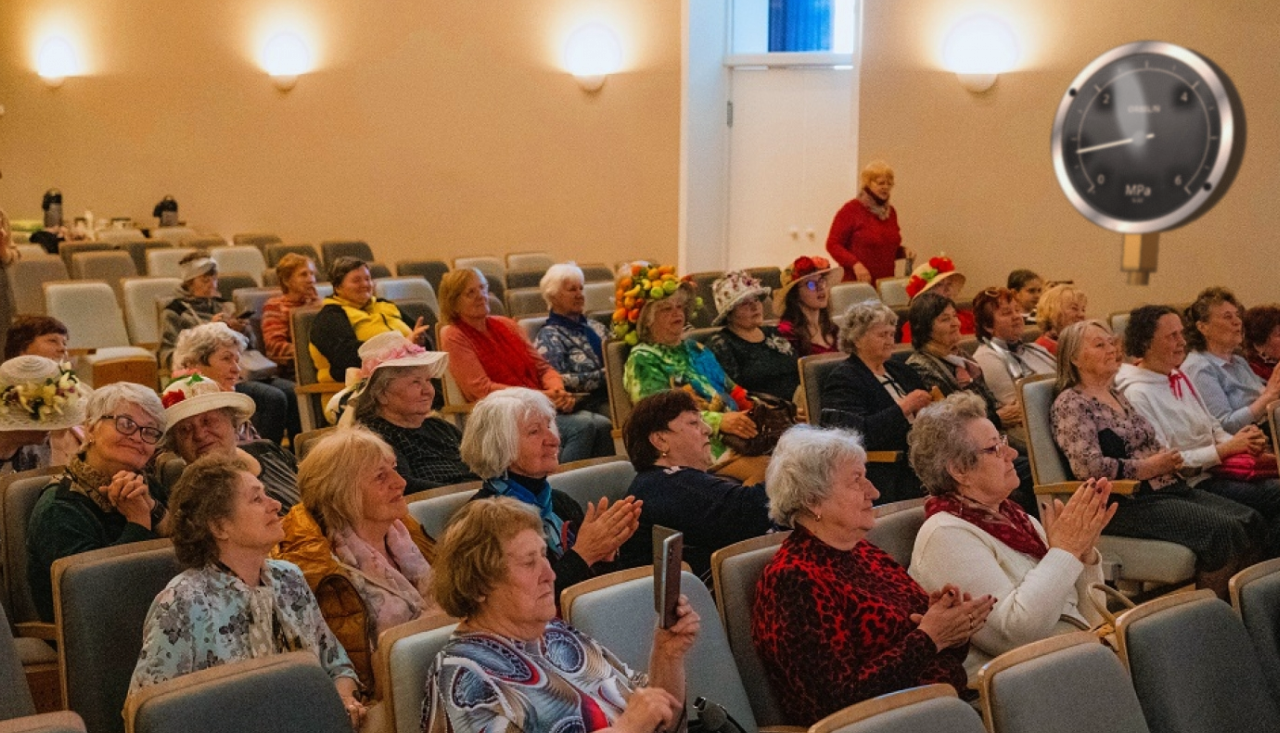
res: 0.75
